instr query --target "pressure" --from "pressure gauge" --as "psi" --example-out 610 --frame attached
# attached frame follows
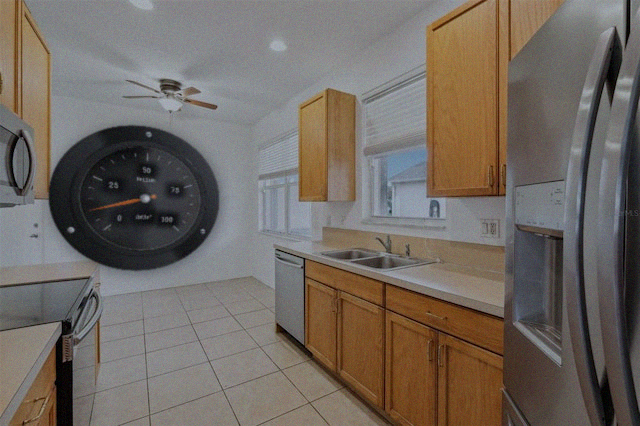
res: 10
